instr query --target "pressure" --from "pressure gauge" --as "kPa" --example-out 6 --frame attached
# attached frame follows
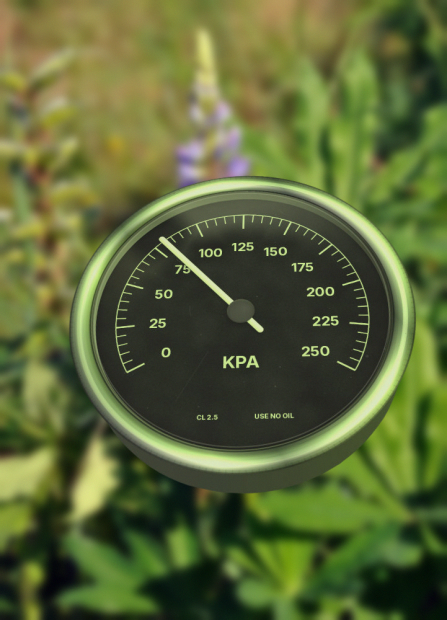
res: 80
